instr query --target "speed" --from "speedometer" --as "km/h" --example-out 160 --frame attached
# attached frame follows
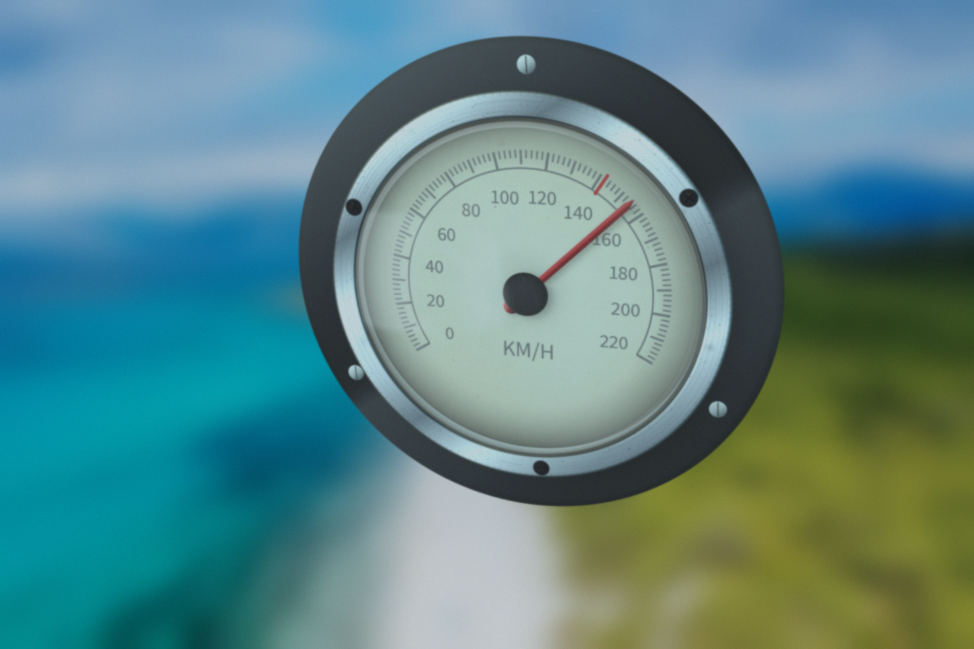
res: 154
